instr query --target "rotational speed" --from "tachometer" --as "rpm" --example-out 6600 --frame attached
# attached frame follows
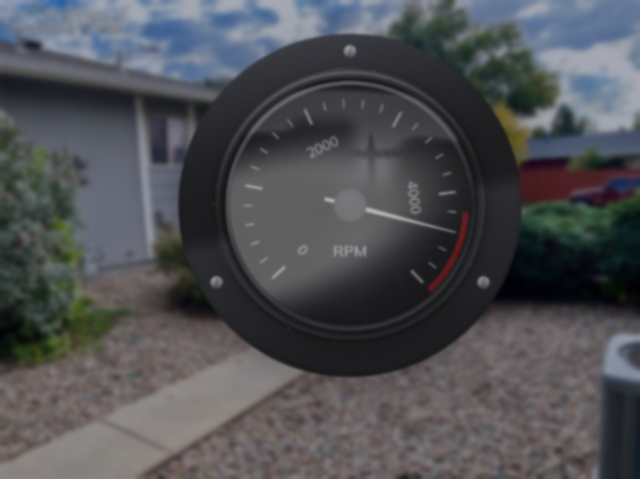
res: 4400
